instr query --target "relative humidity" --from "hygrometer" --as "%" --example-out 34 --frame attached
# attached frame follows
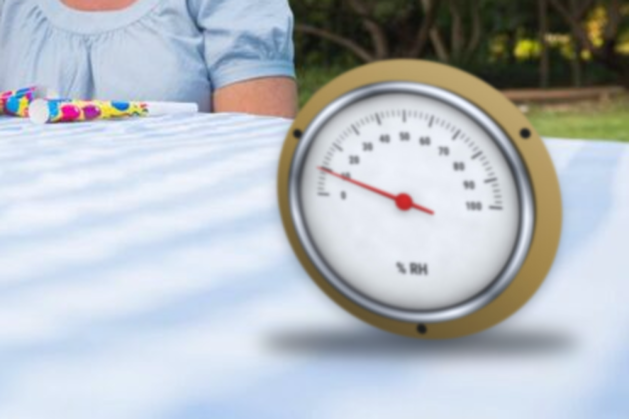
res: 10
